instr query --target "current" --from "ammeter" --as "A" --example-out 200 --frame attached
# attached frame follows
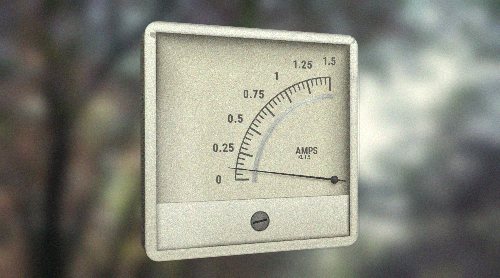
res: 0.1
